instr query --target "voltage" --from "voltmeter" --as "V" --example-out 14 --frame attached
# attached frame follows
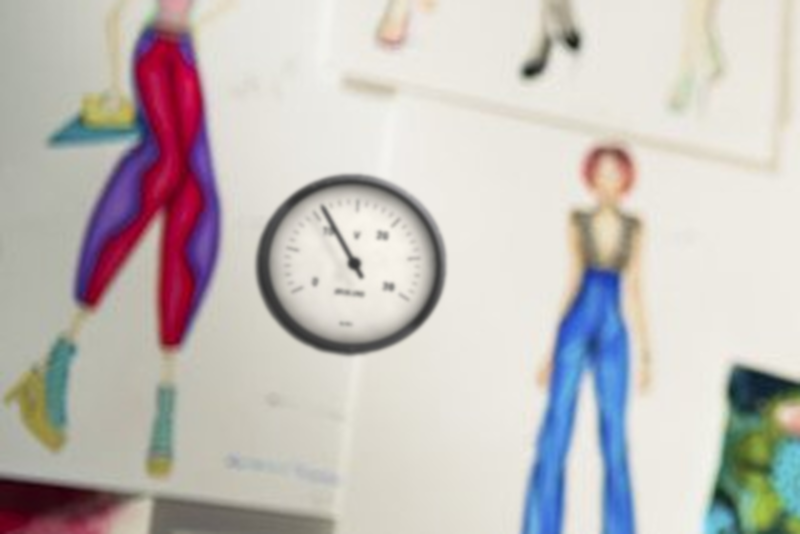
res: 11
